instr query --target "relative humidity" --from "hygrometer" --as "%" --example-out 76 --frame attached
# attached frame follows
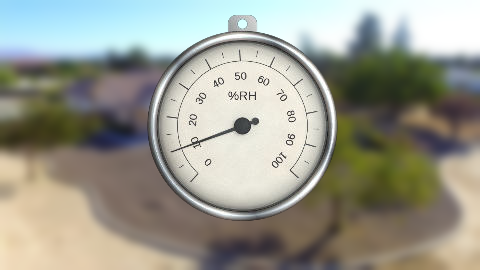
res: 10
